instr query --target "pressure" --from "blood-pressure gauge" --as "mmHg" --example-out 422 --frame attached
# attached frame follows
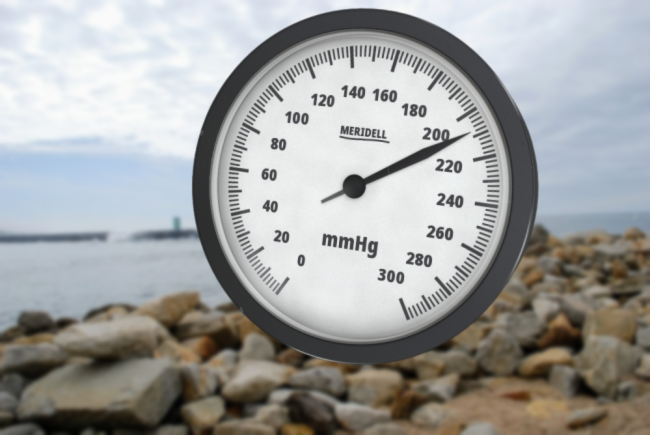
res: 208
